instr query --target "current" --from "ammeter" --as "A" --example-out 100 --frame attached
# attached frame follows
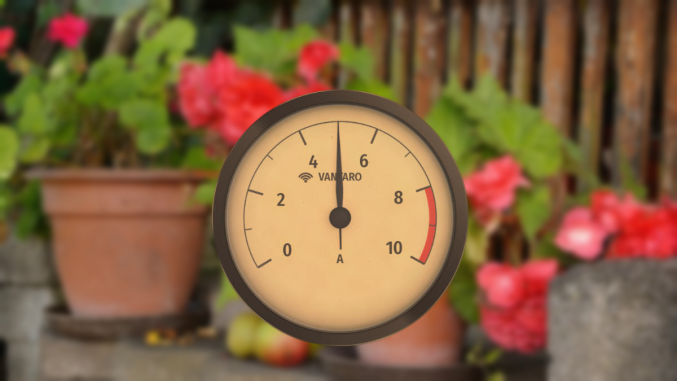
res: 5
